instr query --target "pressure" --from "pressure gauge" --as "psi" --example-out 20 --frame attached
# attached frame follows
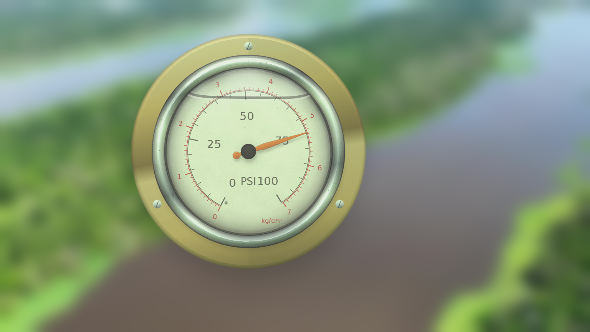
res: 75
